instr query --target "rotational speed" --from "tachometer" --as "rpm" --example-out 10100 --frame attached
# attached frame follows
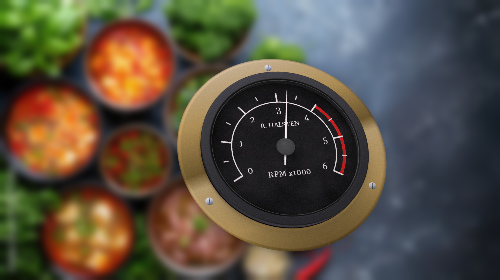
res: 3250
